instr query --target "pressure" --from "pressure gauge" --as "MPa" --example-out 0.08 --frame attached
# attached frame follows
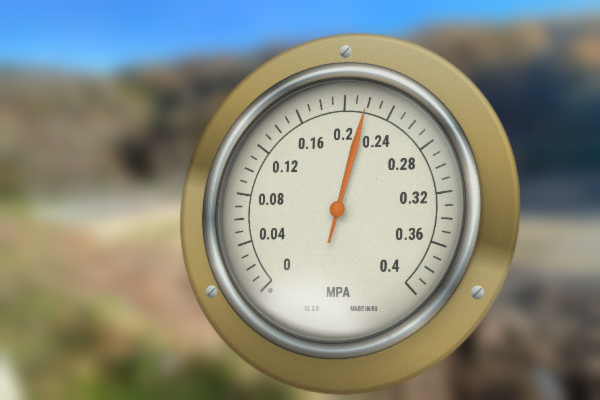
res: 0.22
